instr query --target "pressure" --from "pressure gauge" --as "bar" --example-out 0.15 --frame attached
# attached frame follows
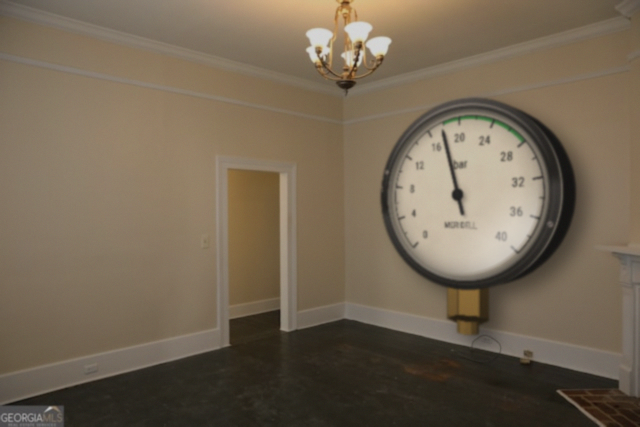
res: 18
